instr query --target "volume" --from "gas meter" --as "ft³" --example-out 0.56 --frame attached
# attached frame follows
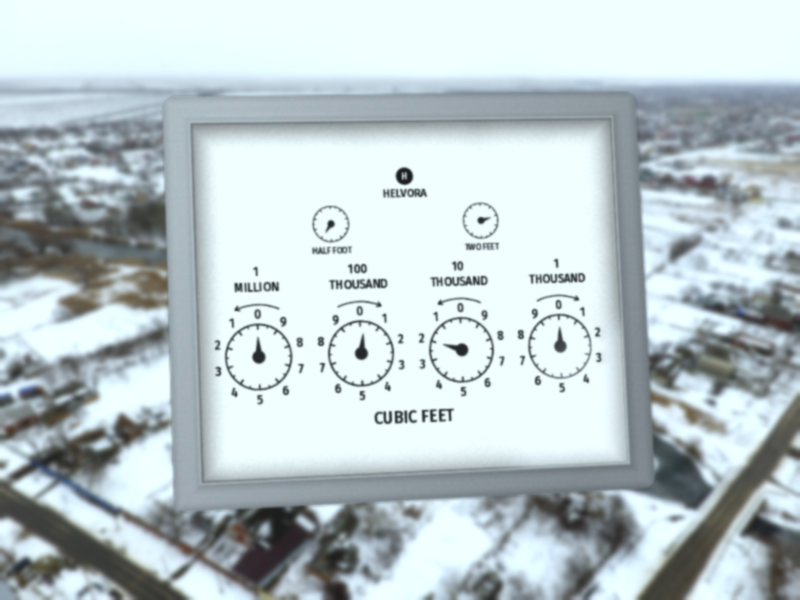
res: 2000
